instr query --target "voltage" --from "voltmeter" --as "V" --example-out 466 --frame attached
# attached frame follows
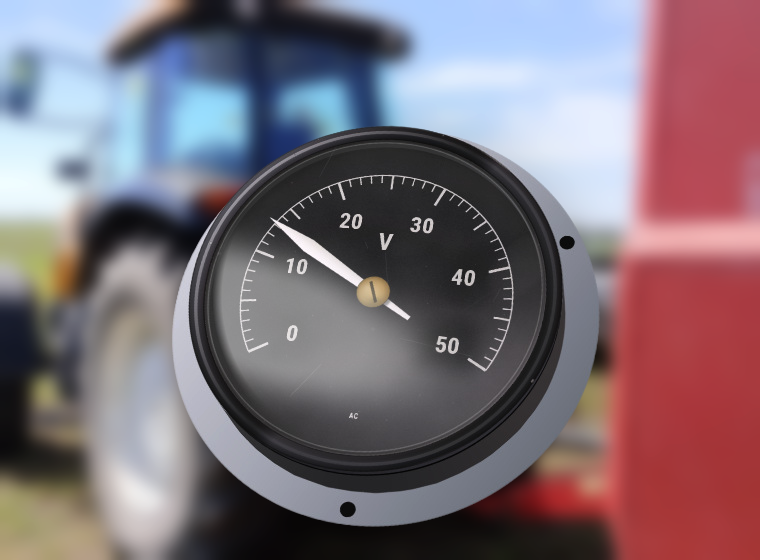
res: 13
